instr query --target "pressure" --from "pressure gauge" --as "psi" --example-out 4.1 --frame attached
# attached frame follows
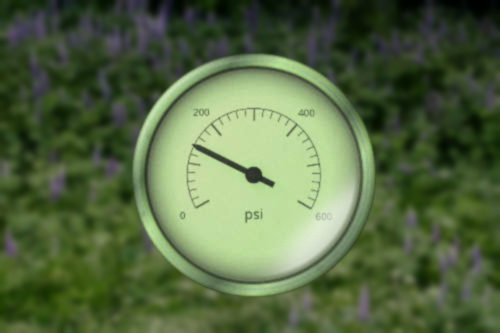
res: 140
